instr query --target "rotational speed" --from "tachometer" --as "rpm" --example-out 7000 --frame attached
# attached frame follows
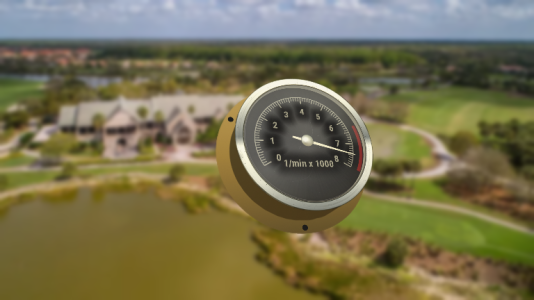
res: 7500
